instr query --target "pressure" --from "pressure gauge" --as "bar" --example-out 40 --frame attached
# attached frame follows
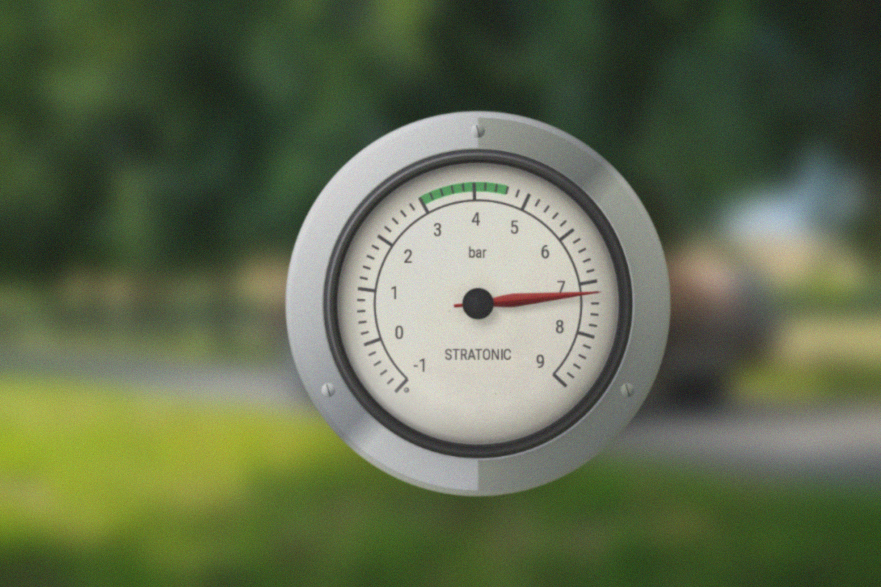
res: 7.2
